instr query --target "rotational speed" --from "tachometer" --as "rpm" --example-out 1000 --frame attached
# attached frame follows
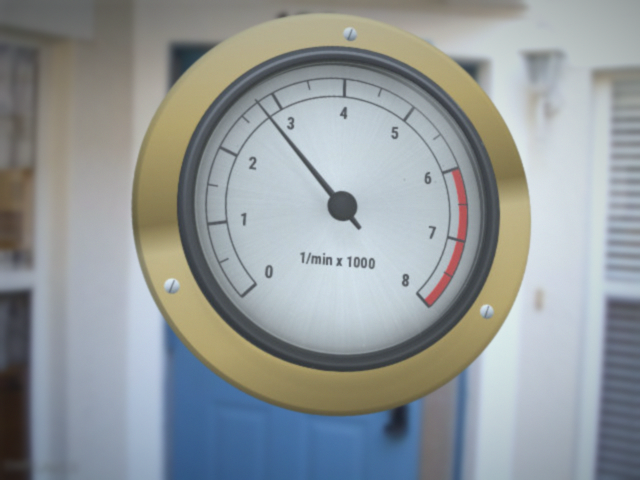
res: 2750
